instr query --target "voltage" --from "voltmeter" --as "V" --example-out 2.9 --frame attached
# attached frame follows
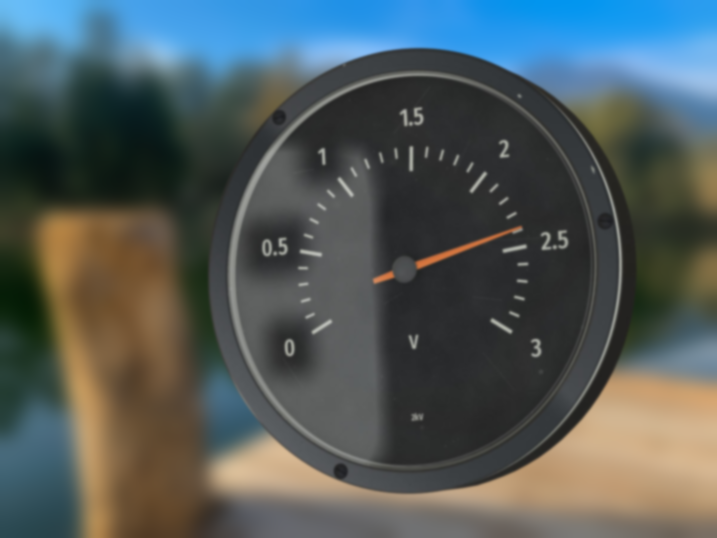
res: 2.4
